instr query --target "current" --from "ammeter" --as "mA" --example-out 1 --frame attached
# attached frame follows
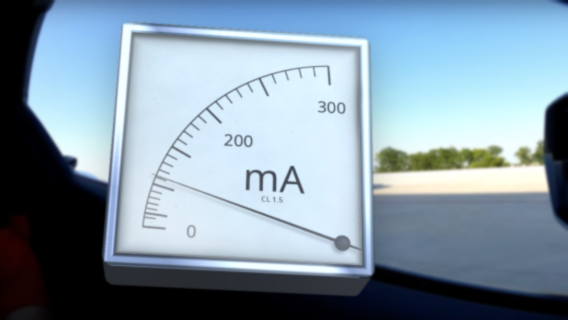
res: 110
